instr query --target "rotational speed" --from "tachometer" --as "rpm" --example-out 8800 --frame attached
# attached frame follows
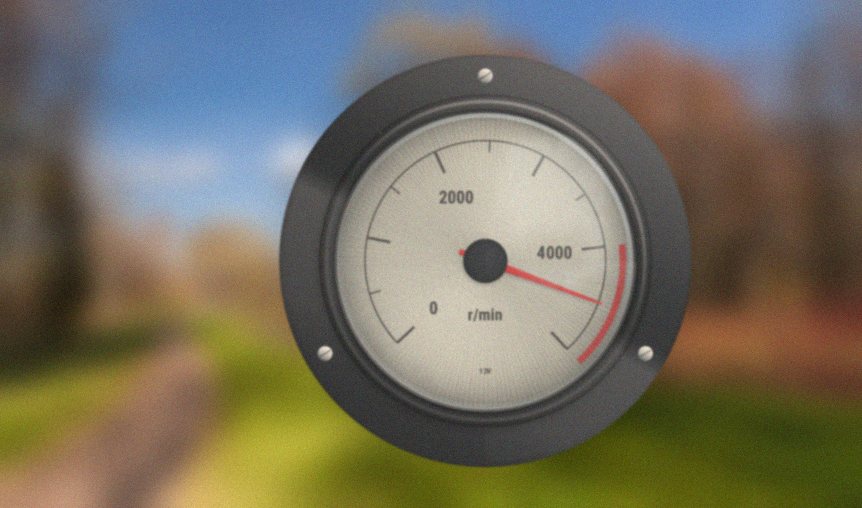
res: 4500
